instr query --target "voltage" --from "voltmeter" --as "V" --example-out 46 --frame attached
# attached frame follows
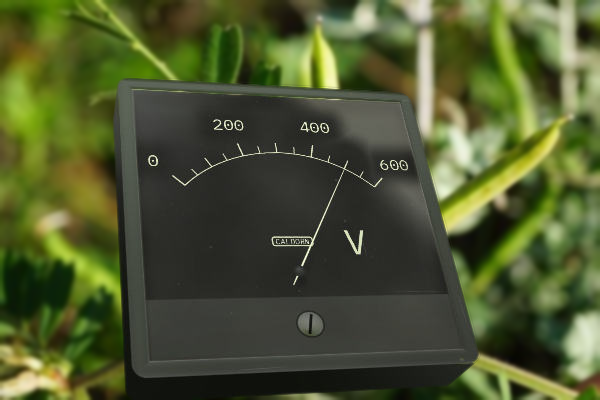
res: 500
